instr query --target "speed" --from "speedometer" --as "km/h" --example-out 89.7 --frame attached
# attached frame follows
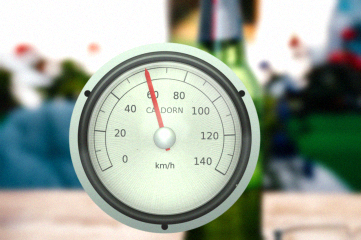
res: 60
